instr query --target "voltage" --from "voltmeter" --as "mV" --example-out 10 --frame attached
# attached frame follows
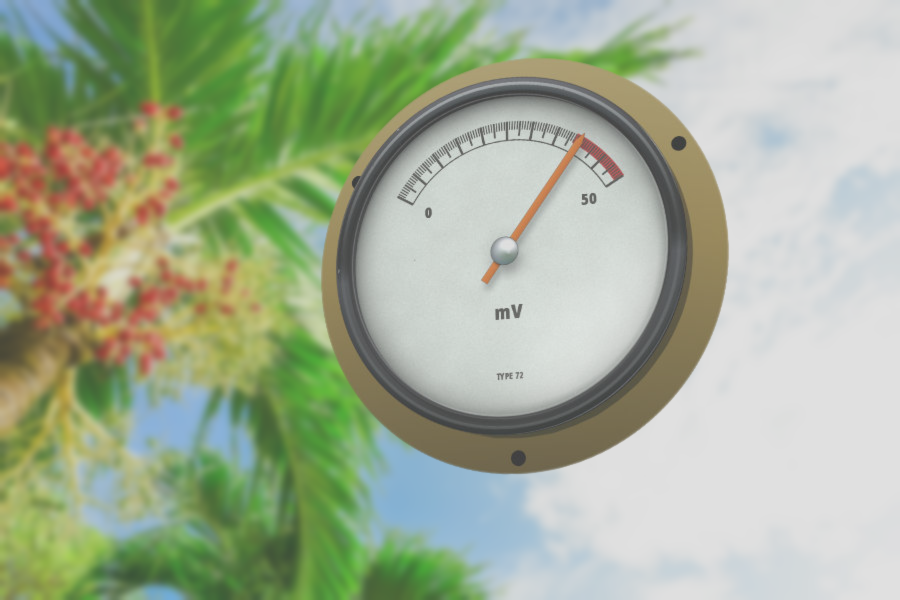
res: 40
